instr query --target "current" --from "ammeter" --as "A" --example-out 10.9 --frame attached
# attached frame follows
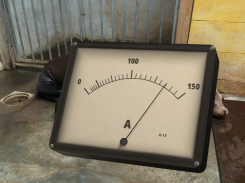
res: 135
